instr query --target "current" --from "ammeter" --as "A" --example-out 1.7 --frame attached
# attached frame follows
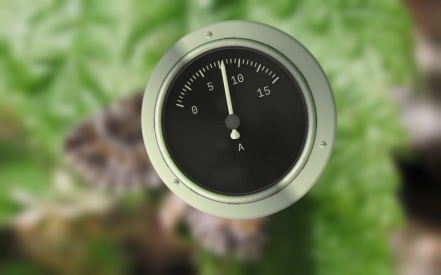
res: 8
